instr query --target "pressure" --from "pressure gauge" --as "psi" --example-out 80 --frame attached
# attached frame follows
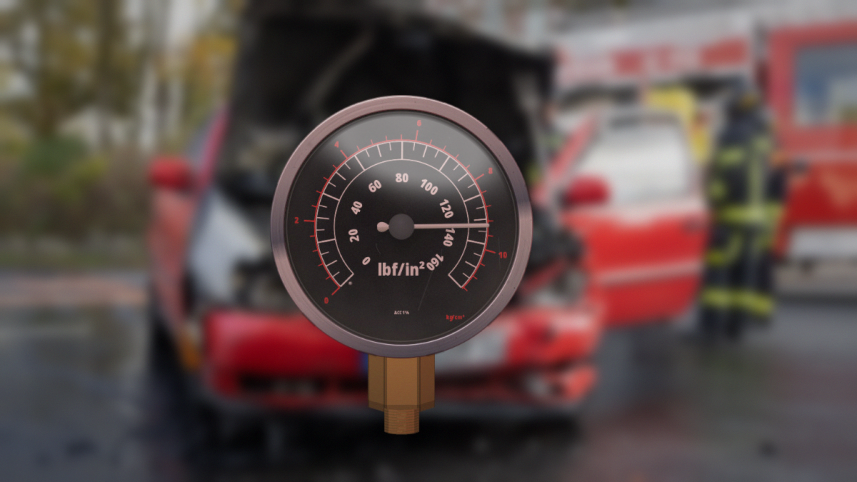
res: 132.5
